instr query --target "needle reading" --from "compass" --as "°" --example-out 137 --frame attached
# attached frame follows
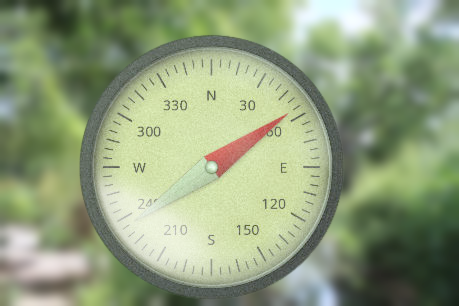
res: 55
